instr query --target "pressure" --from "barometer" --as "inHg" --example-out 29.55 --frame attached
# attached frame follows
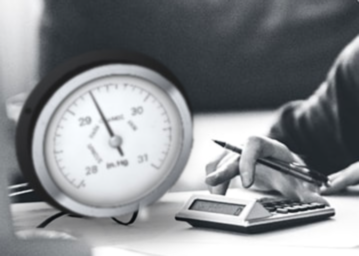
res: 29.3
